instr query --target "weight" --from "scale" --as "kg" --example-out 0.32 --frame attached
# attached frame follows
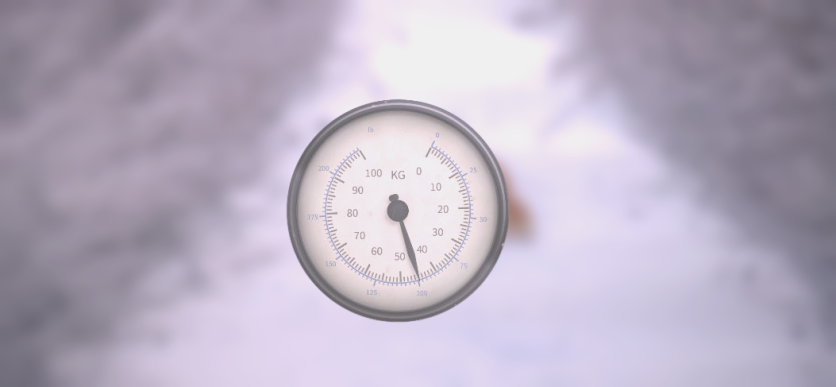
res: 45
